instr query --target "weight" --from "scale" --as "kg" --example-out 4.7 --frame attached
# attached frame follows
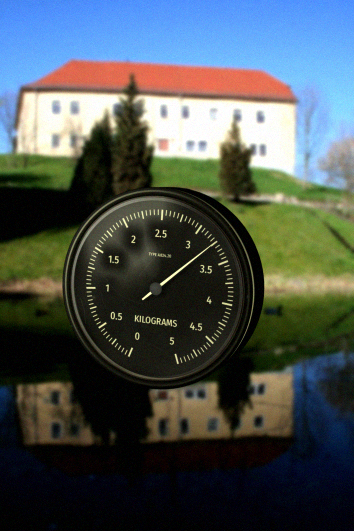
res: 3.25
